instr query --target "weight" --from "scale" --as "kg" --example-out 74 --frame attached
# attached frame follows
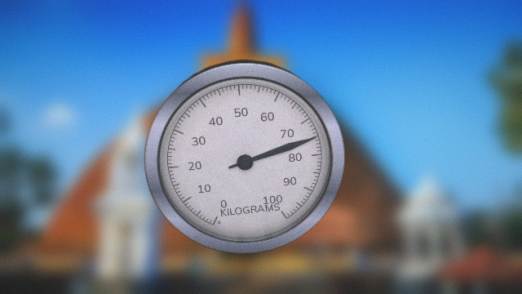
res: 75
